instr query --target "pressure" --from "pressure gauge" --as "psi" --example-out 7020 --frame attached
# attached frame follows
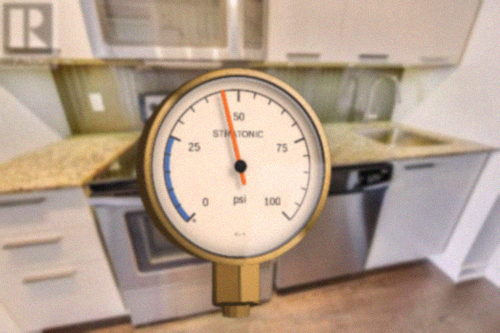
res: 45
